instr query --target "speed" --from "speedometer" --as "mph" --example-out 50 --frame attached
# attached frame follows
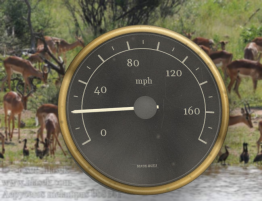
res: 20
